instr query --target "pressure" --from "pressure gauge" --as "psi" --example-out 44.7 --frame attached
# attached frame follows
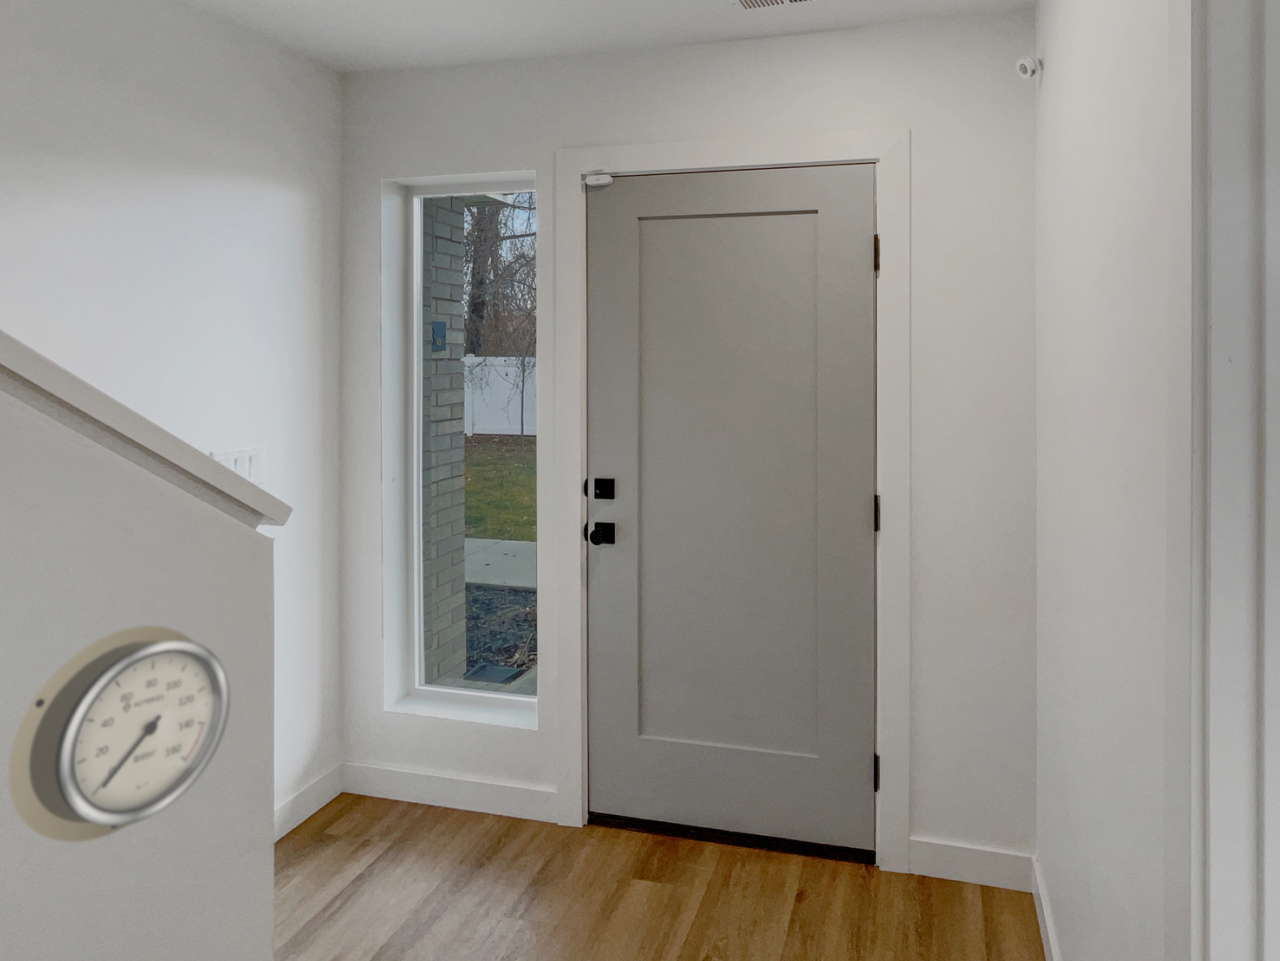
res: 0
